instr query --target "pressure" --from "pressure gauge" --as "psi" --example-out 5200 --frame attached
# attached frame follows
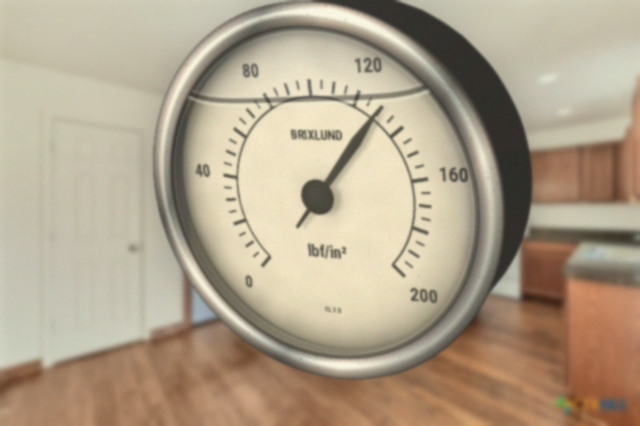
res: 130
